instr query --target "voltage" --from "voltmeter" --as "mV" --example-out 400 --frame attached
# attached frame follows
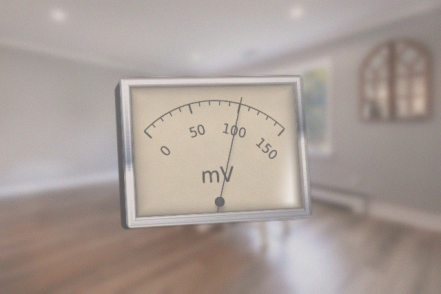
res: 100
